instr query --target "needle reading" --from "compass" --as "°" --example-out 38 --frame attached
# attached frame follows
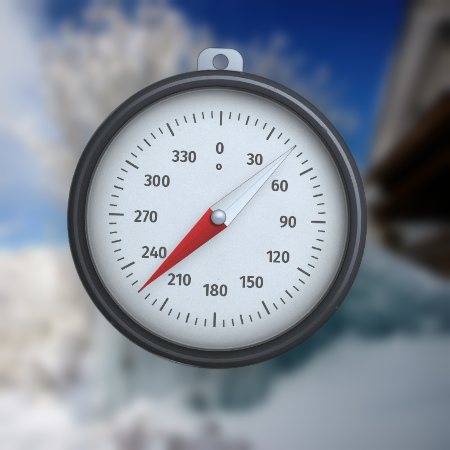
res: 225
